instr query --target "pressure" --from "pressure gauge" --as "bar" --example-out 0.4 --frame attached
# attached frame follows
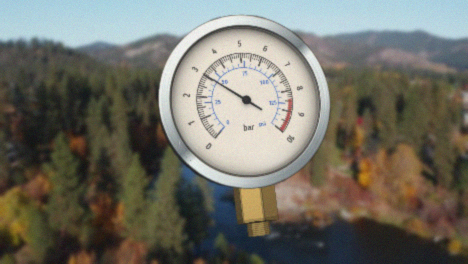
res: 3
